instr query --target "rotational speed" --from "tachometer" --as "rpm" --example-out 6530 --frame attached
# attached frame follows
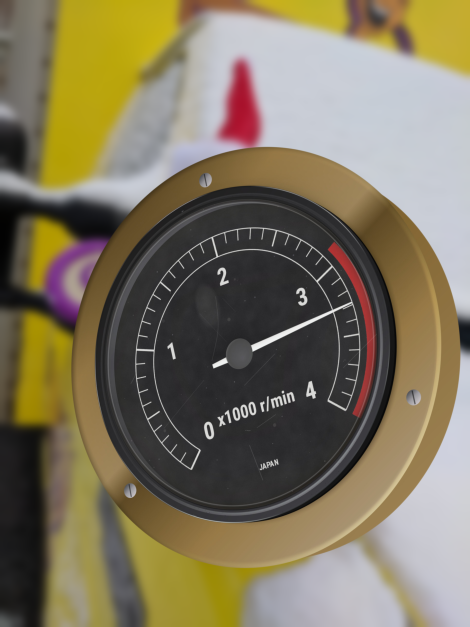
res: 3300
